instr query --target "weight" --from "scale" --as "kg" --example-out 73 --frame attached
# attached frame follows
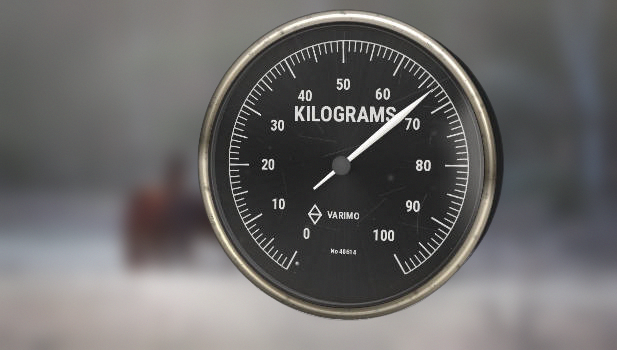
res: 67
